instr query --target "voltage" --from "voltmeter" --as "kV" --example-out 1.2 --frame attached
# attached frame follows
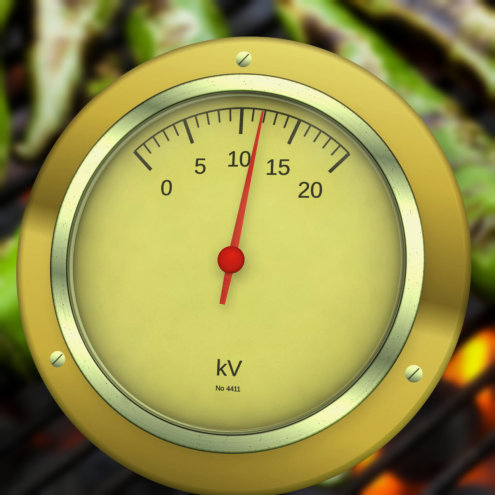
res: 12
